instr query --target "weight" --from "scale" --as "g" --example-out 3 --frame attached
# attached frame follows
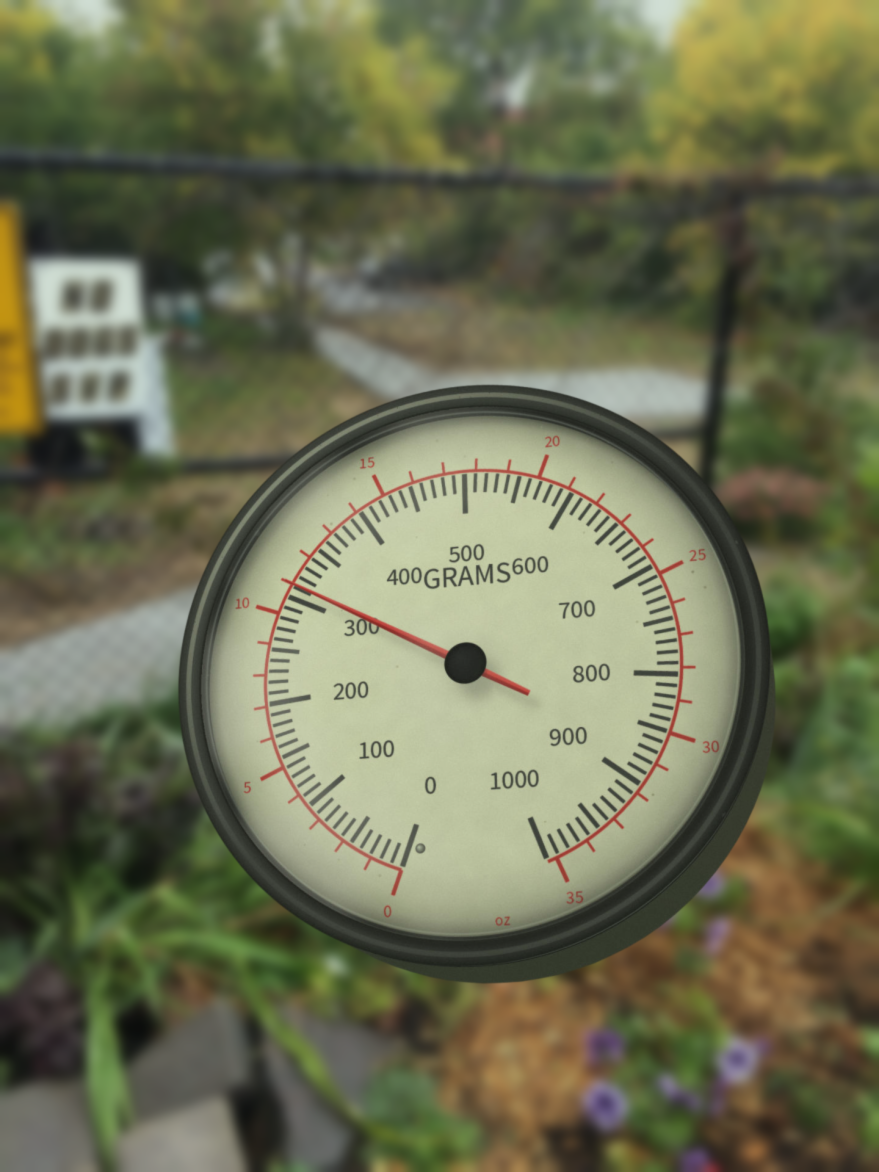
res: 310
